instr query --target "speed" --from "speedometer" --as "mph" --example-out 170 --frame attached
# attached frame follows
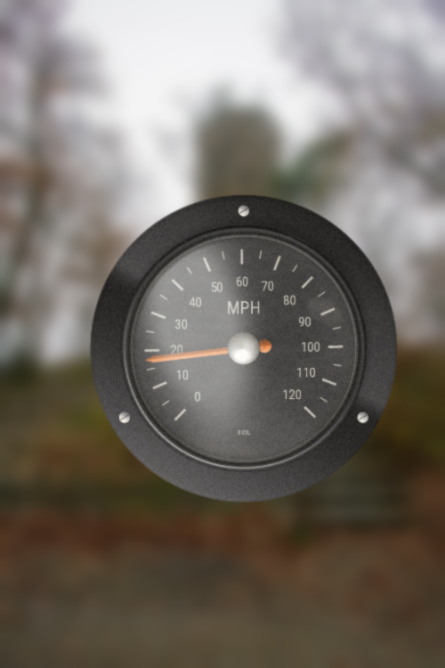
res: 17.5
